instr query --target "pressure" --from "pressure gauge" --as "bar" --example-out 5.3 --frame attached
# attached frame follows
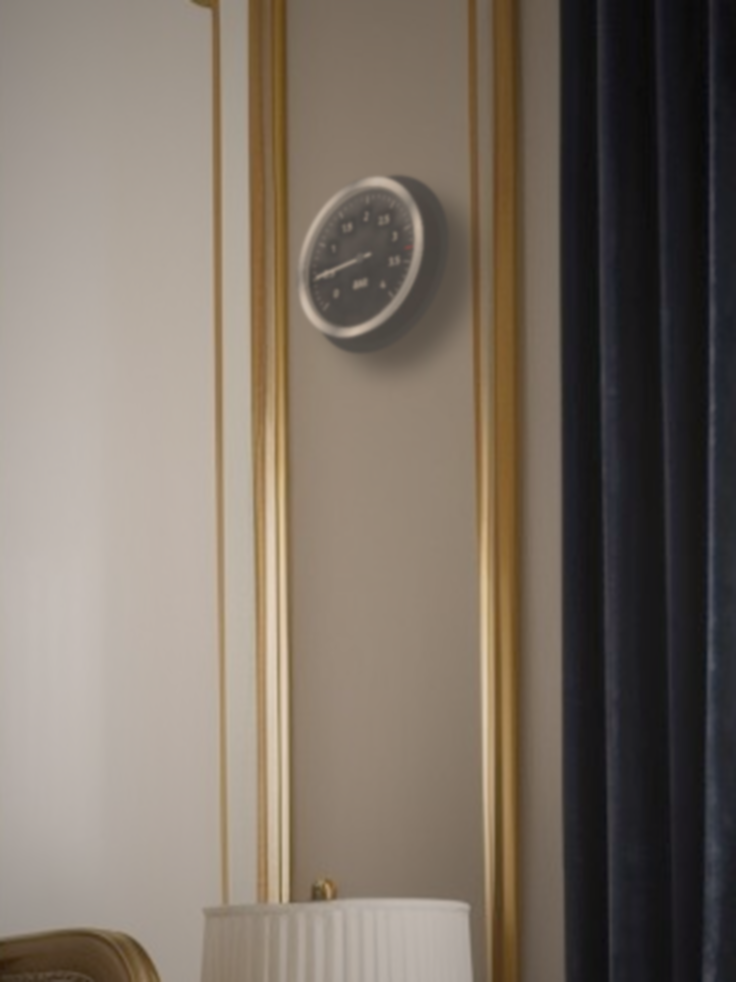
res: 0.5
